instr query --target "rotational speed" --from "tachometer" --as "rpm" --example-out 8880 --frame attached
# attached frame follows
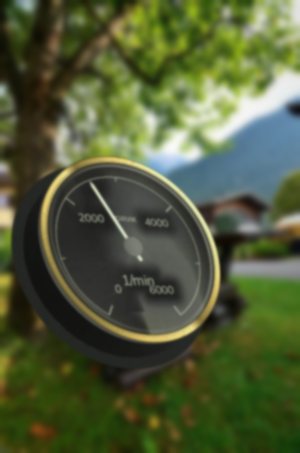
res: 2500
